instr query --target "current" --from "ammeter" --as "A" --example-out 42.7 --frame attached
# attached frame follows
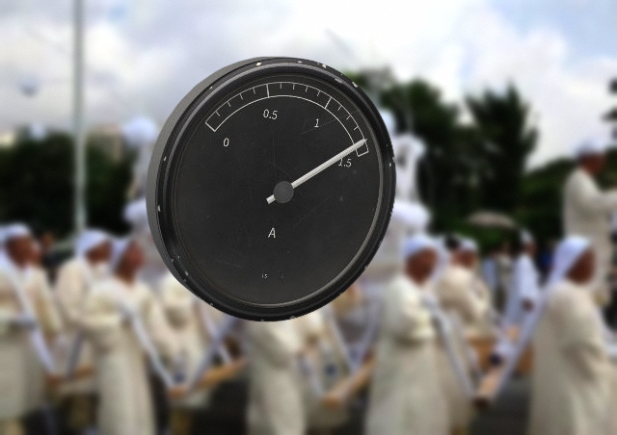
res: 1.4
